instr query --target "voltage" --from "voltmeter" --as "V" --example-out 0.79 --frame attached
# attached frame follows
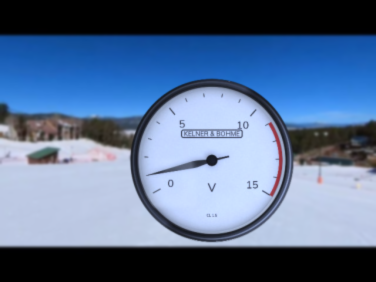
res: 1
